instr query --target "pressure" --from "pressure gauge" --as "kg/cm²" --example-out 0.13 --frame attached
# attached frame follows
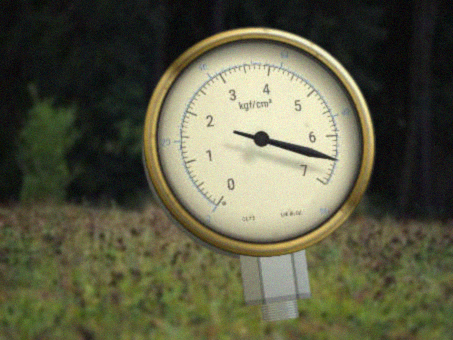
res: 6.5
